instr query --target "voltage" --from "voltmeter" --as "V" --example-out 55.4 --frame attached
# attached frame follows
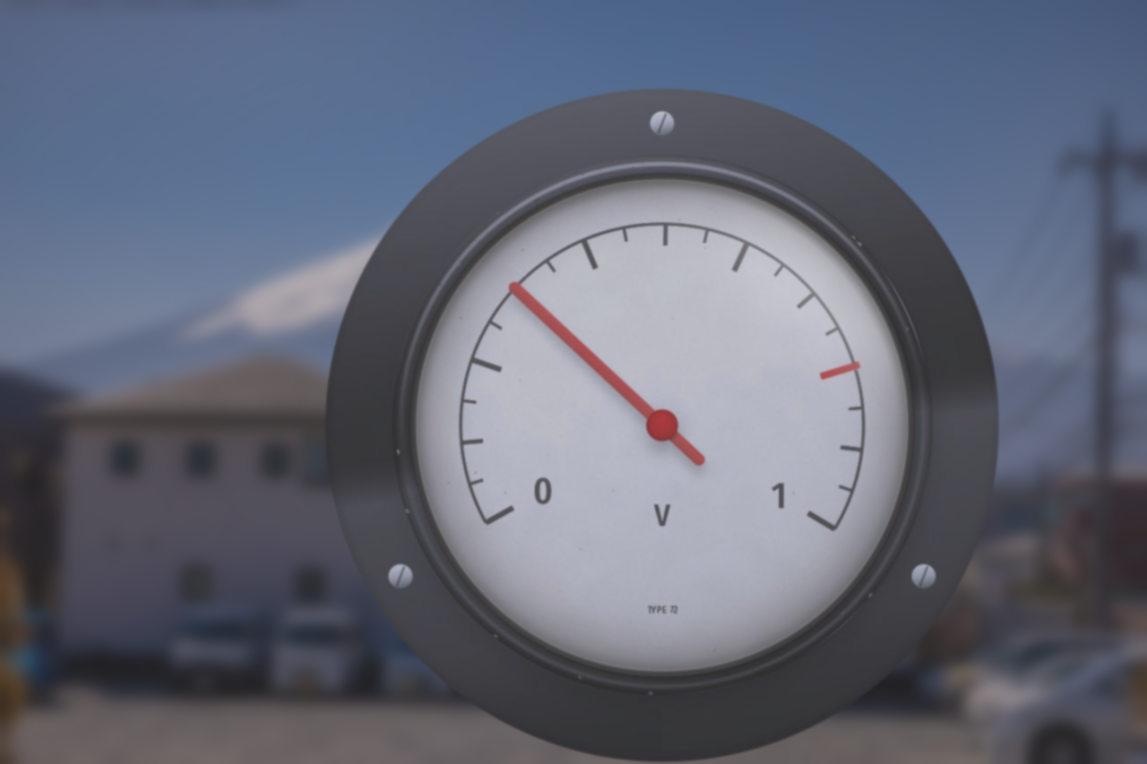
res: 0.3
